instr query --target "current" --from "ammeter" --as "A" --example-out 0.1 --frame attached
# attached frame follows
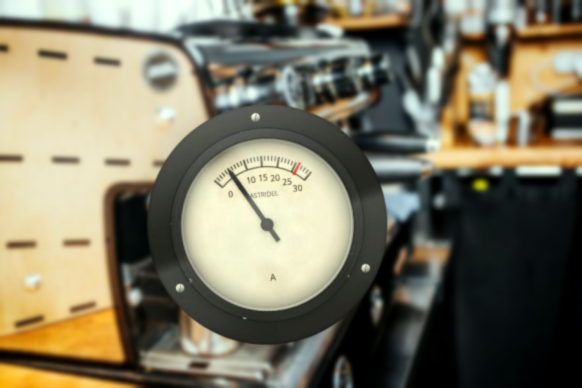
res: 5
